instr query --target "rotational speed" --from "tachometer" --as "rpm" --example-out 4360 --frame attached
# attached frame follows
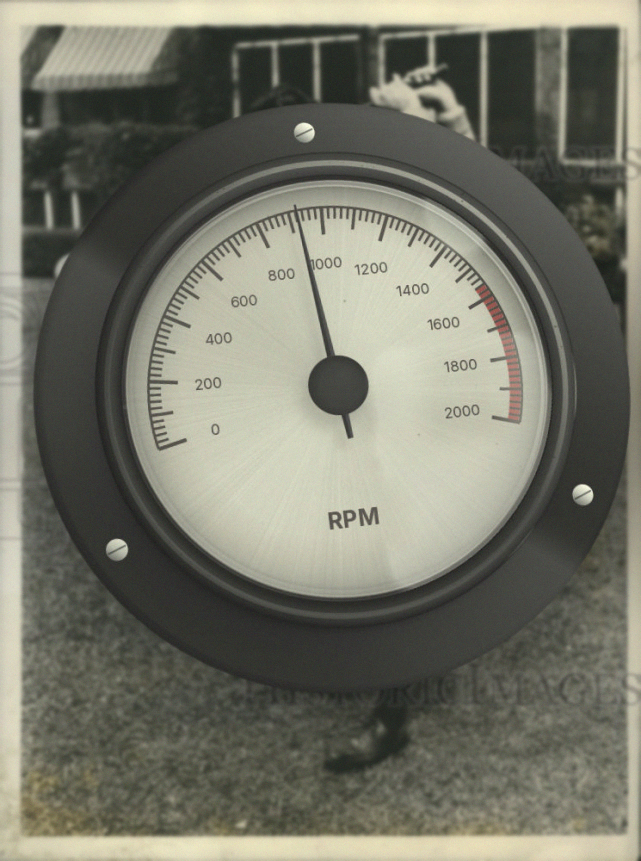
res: 920
